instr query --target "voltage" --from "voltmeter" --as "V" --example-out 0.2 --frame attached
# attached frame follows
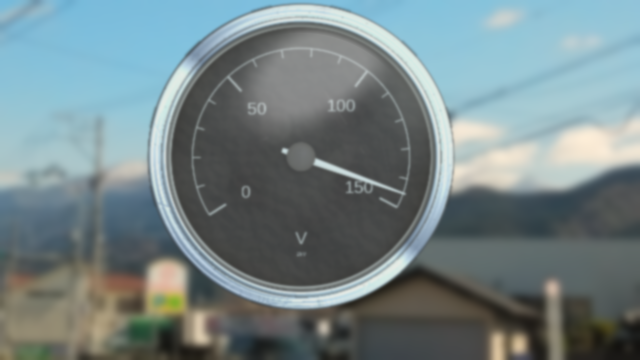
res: 145
